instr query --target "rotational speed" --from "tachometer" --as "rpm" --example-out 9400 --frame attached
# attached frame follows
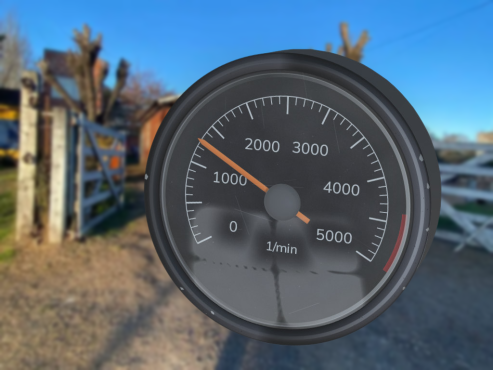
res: 1300
